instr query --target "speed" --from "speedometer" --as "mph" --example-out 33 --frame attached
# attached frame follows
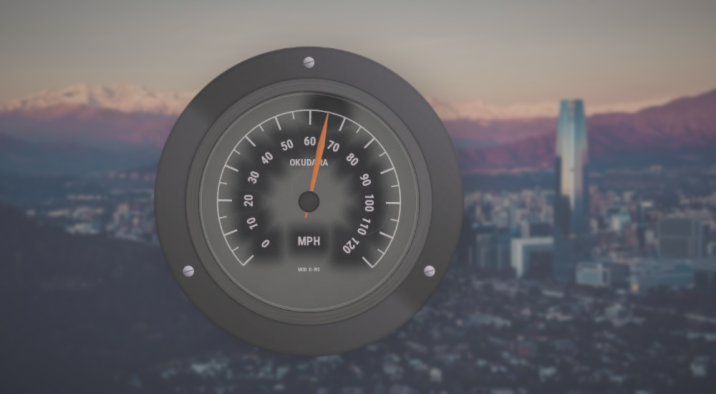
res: 65
